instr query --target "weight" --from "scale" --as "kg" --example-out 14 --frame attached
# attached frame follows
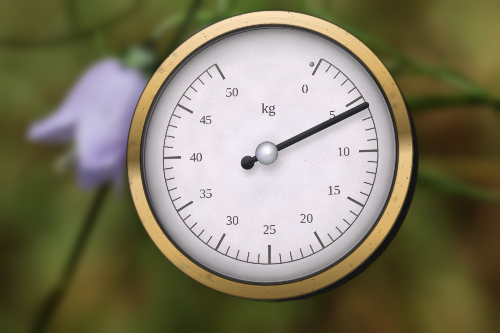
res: 6
